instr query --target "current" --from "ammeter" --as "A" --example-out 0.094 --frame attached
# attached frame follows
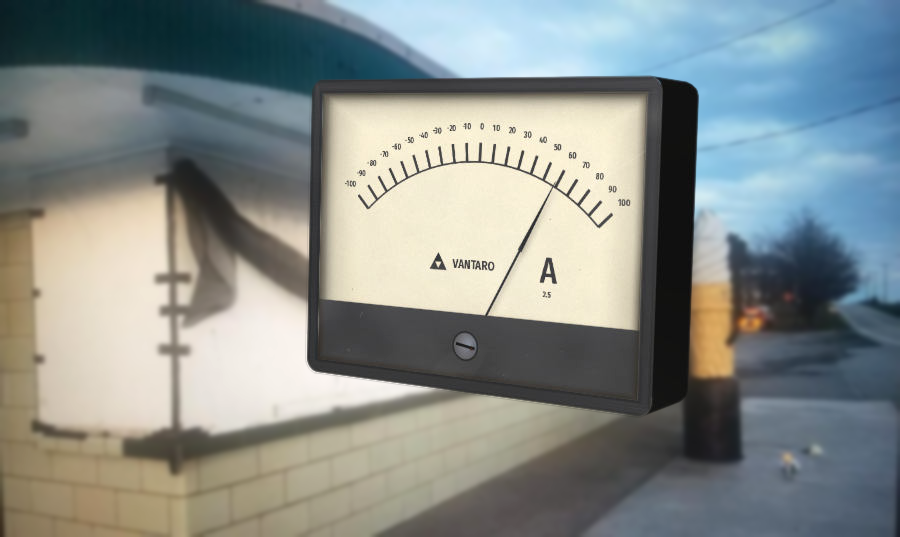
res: 60
